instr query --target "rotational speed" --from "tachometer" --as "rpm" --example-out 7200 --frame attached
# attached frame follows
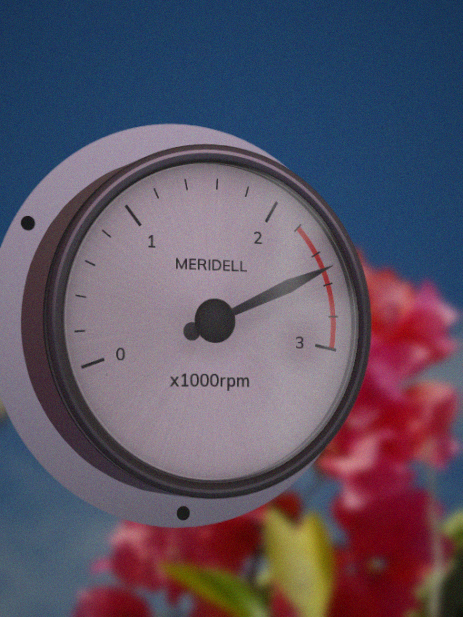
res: 2500
